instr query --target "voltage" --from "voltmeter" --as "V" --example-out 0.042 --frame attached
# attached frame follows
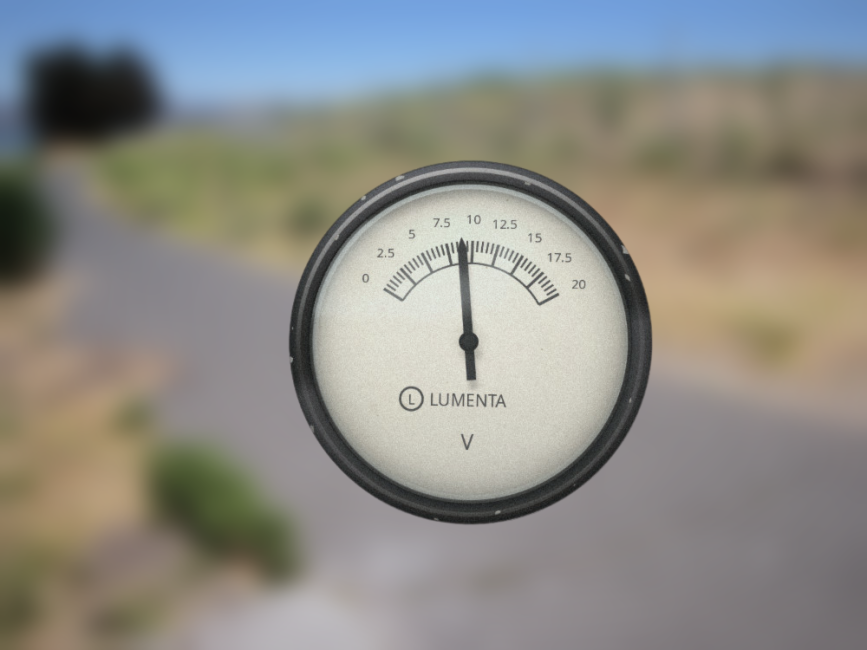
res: 9
